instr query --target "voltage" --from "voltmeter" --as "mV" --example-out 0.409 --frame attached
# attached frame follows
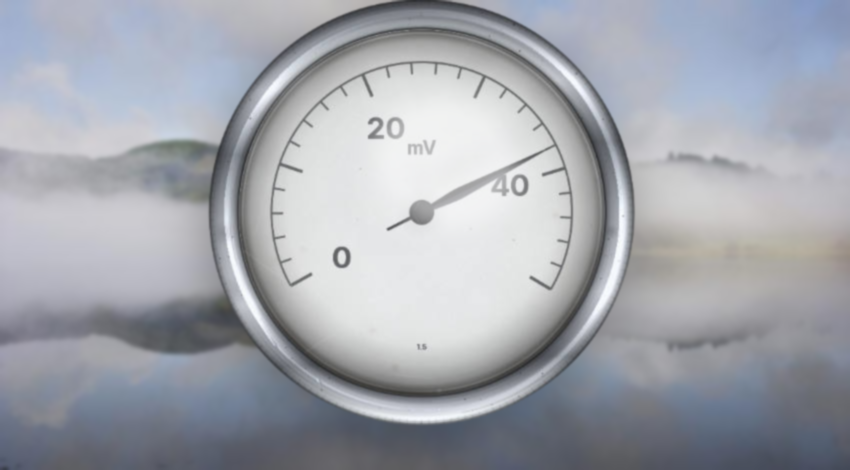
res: 38
